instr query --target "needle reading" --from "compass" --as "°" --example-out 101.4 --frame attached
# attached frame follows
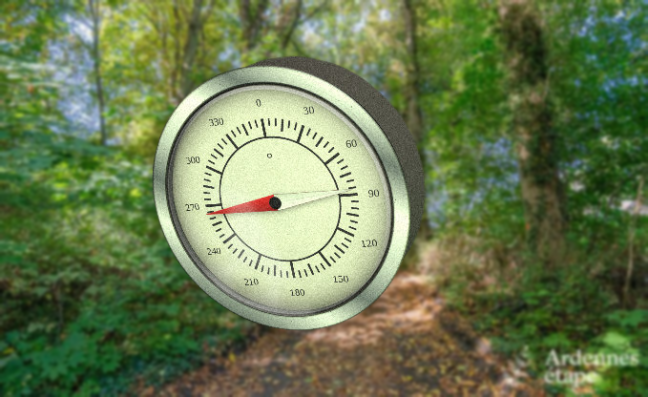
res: 265
